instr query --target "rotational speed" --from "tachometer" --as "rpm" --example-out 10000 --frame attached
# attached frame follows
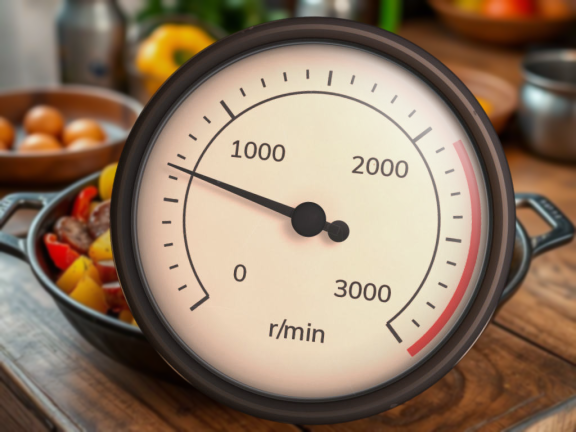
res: 650
